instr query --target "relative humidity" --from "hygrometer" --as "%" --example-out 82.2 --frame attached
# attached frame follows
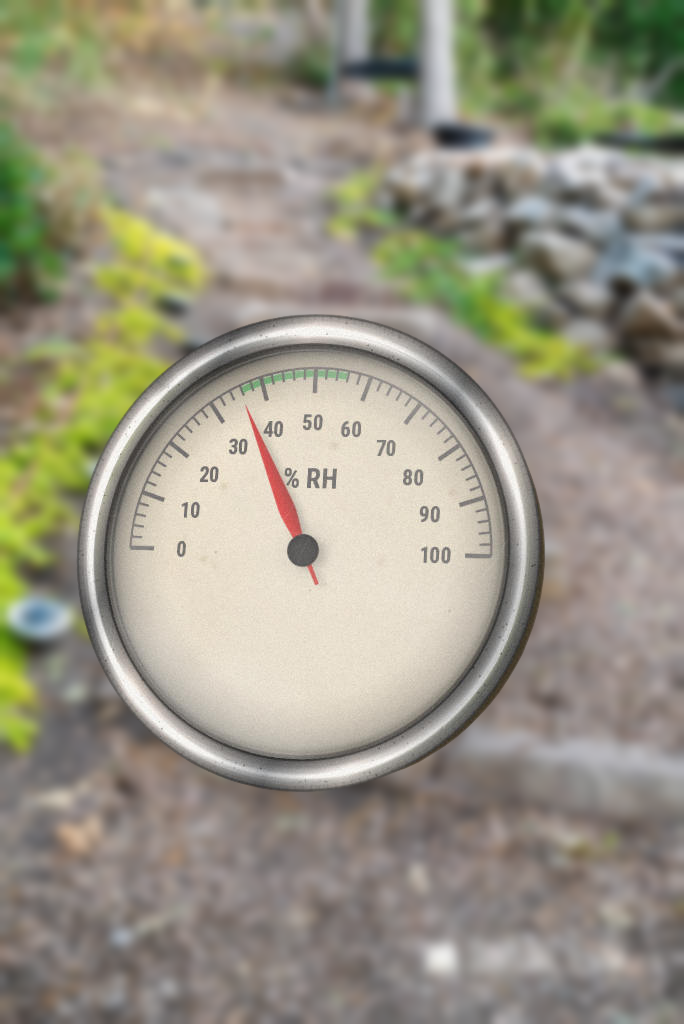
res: 36
